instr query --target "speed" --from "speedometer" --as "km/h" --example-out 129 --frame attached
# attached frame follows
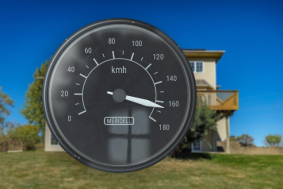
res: 165
